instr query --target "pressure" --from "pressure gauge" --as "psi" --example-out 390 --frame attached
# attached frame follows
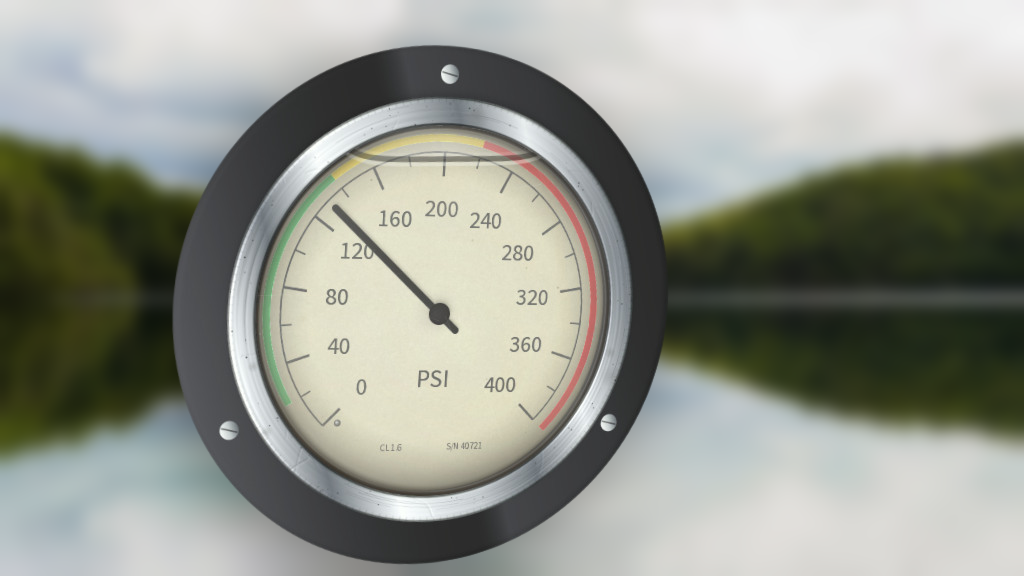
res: 130
